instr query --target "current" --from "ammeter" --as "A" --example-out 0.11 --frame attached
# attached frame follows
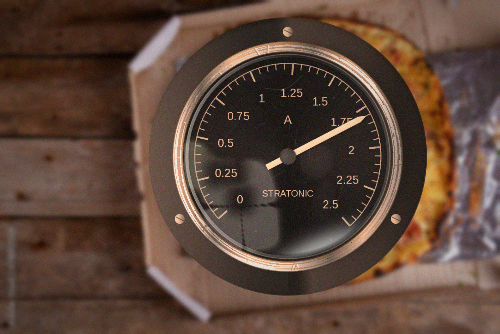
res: 1.8
